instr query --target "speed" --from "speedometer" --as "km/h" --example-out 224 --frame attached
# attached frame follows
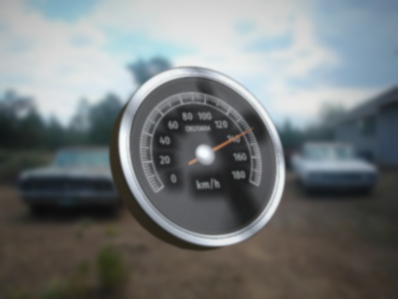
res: 140
